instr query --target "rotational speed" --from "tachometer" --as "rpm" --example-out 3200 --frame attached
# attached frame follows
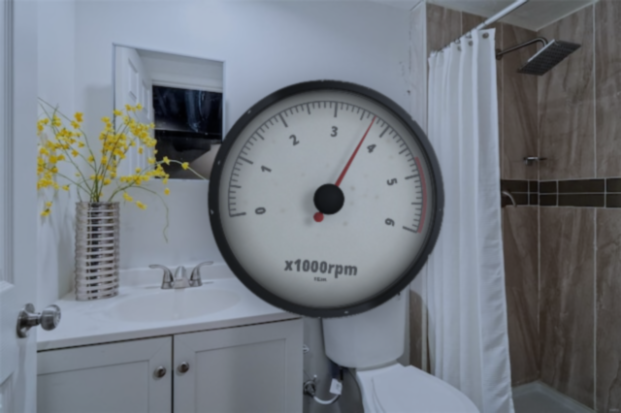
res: 3700
